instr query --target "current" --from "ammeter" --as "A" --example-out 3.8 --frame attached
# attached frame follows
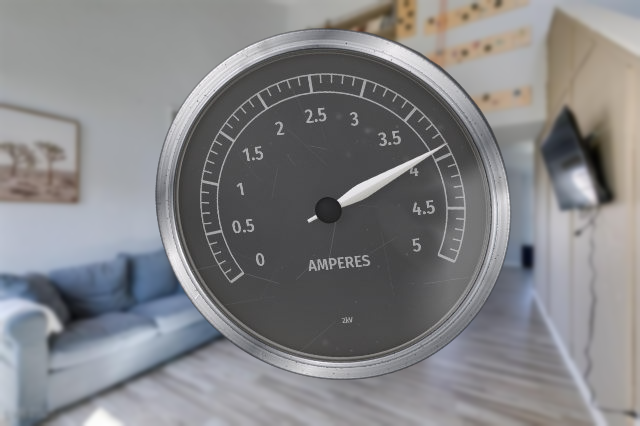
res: 3.9
